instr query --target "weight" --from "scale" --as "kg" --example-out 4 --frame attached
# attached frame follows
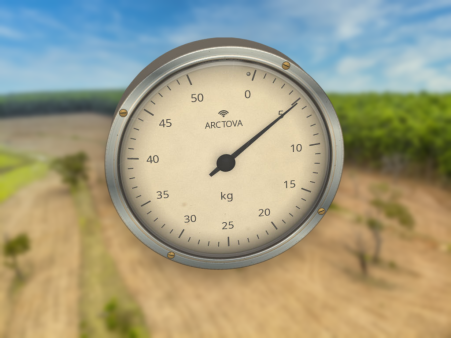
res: 5
